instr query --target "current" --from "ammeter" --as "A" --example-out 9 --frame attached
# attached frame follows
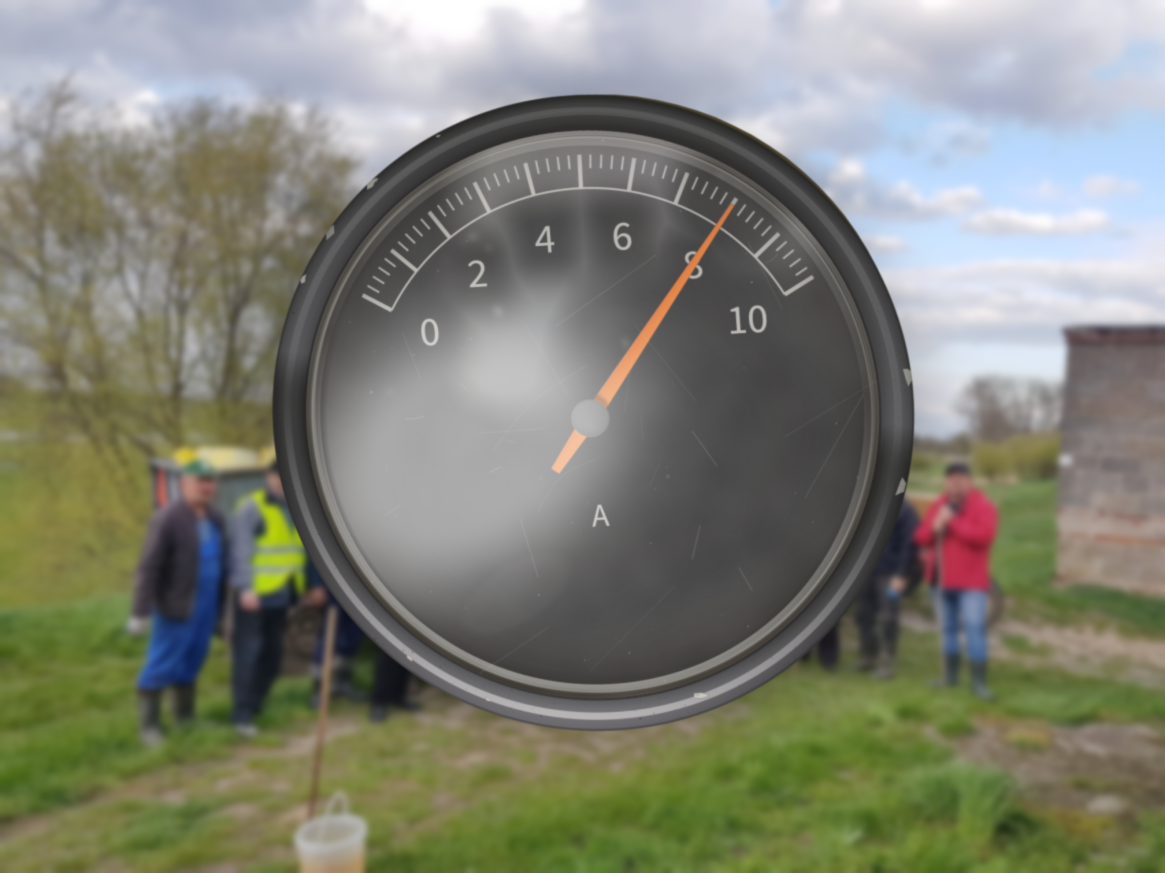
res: 8
